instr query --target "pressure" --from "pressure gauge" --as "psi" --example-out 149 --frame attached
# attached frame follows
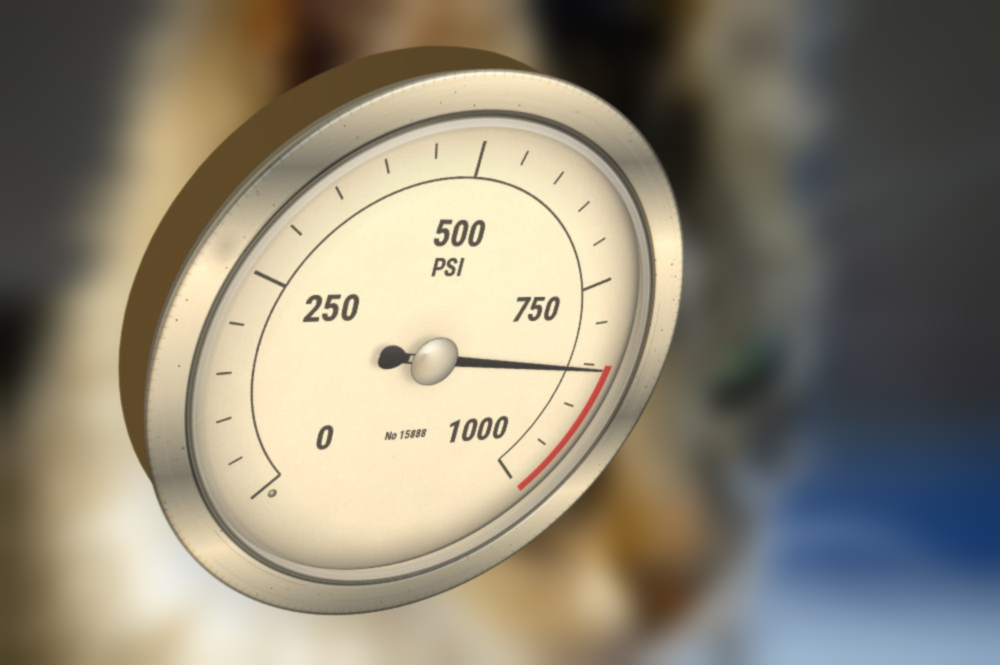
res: 850
